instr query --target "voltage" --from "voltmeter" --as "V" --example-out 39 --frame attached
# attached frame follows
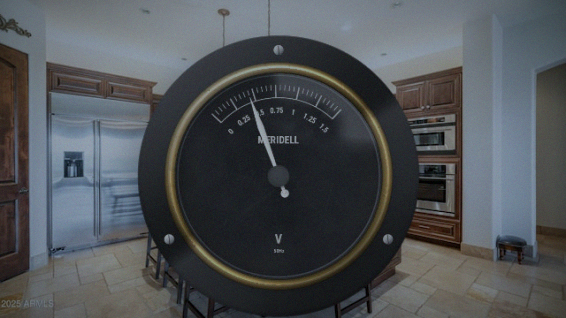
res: 0.45
